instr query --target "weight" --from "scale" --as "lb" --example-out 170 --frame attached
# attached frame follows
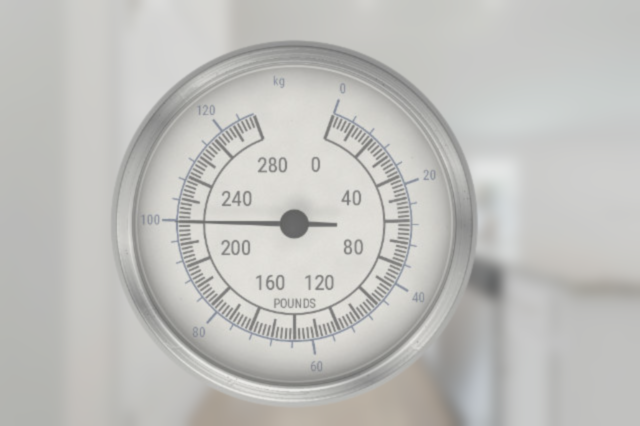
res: 220
